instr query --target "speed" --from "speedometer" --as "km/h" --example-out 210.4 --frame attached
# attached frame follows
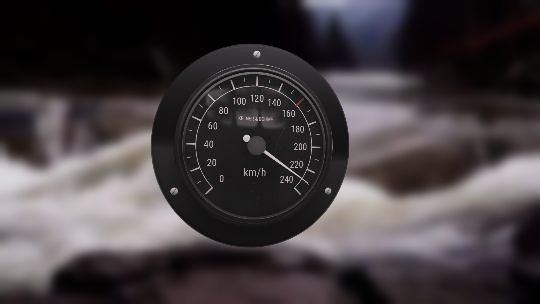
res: 230
